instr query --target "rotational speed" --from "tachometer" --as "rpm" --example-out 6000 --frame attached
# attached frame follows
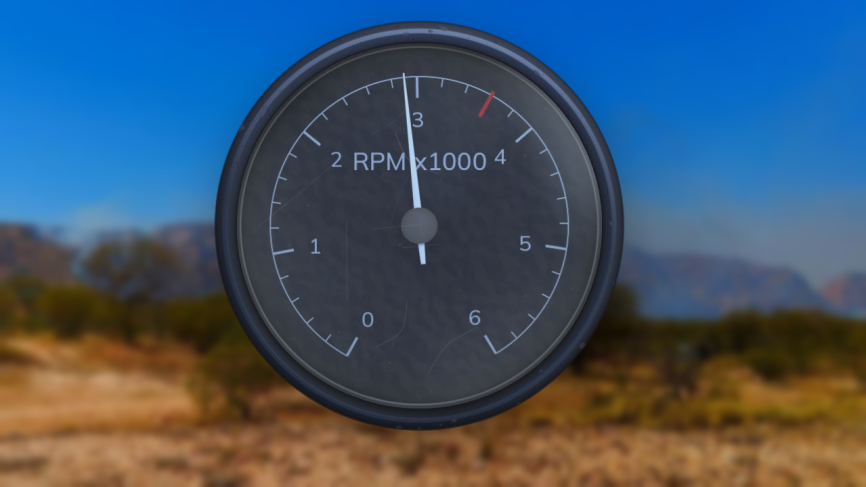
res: 2900
